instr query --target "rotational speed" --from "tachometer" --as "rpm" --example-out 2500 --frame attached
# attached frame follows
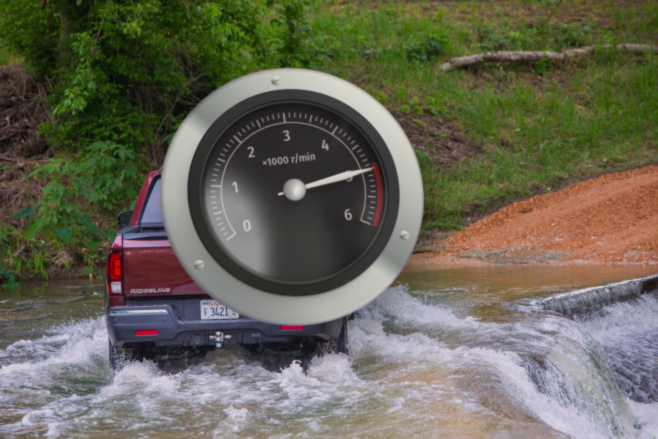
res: 5000
